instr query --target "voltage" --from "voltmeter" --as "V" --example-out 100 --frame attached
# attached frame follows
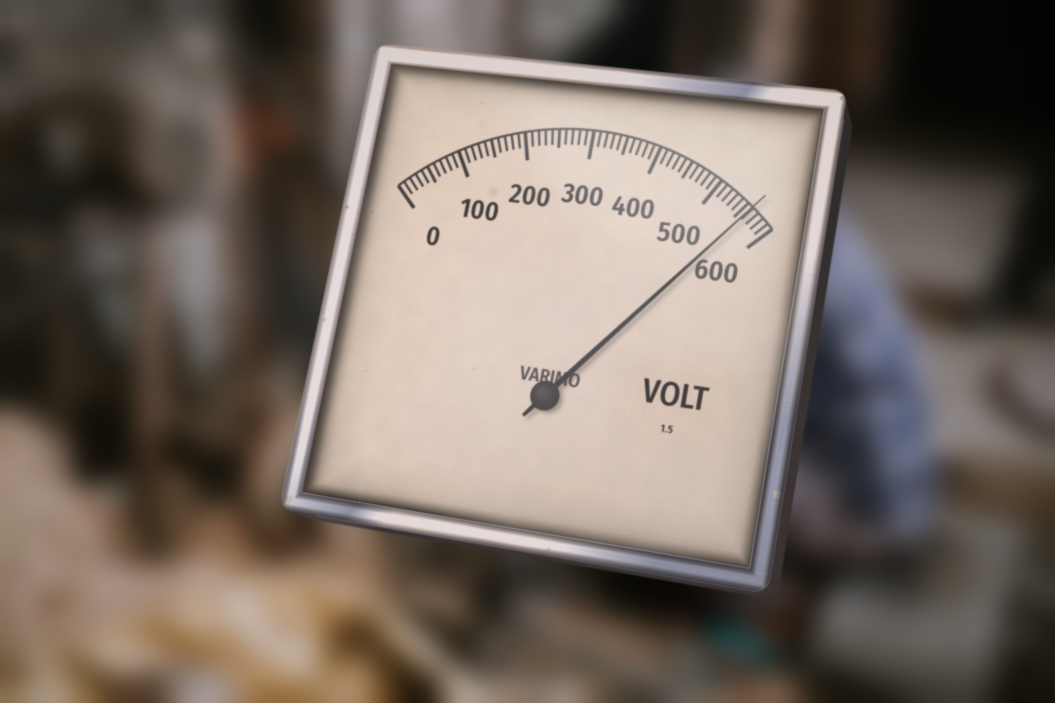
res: 560
